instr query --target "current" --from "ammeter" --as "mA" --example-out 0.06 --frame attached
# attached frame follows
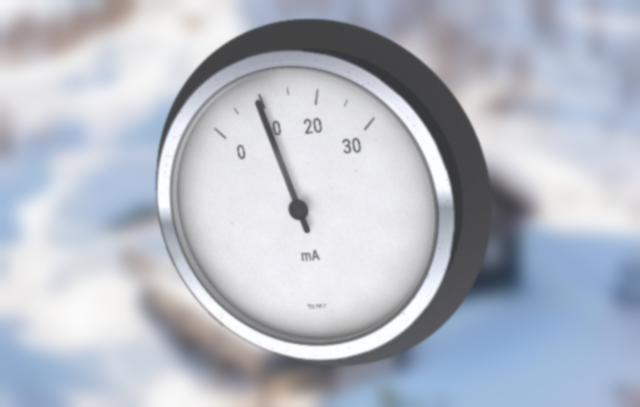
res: 10
